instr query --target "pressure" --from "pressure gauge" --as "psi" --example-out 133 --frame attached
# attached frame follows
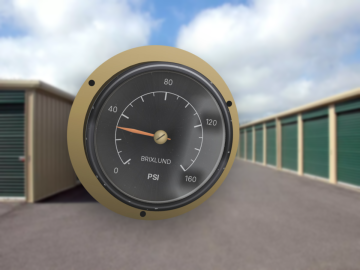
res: 30
